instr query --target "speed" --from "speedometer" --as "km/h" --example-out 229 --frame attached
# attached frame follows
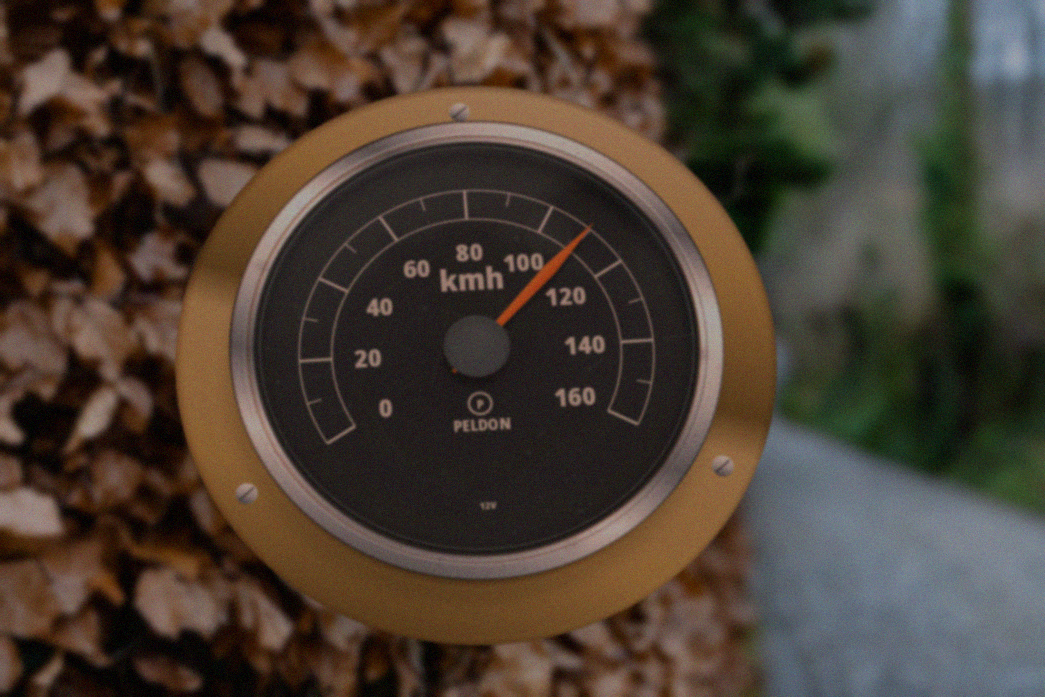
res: 110
